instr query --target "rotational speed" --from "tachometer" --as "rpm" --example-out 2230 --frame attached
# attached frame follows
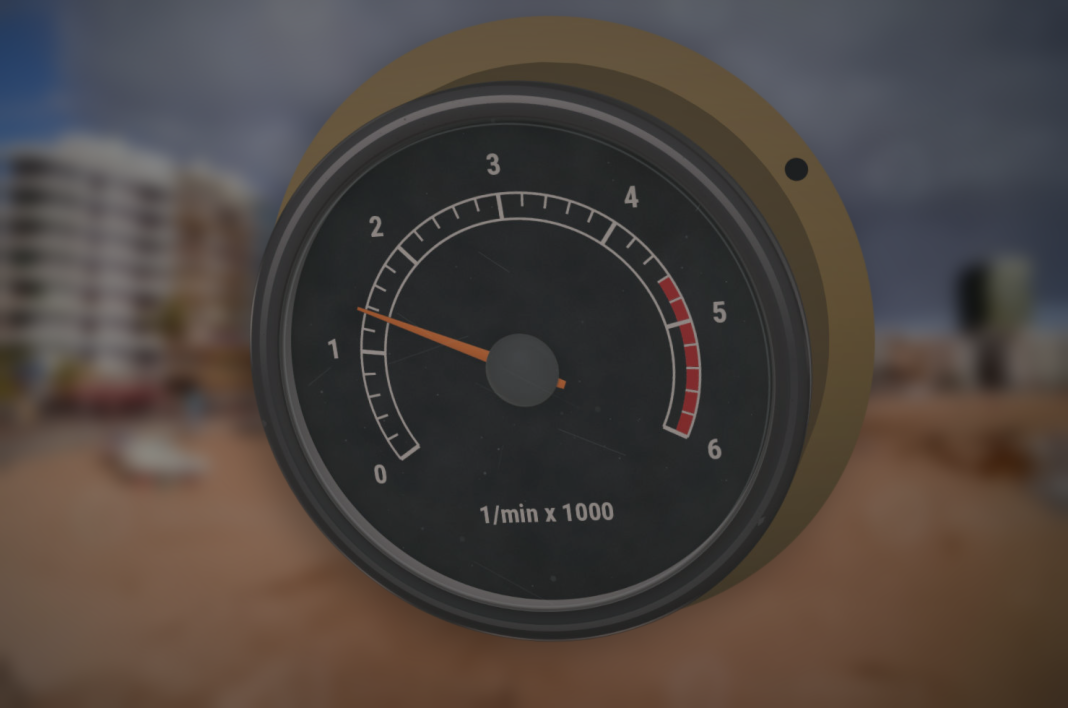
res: 1400
